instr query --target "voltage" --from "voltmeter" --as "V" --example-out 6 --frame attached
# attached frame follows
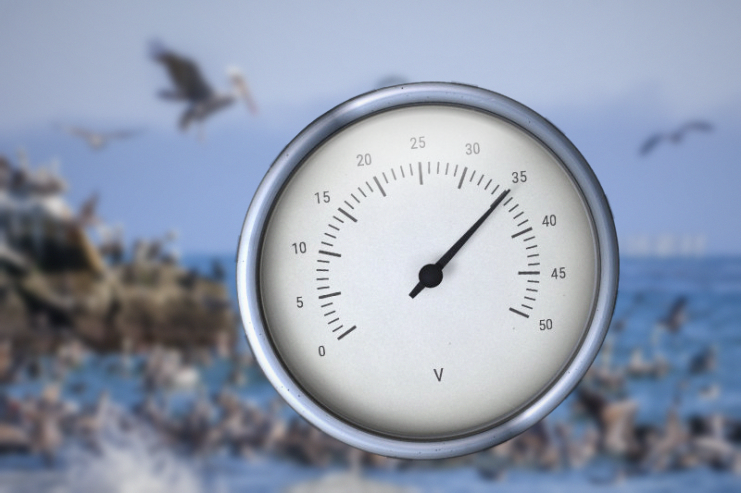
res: 35
